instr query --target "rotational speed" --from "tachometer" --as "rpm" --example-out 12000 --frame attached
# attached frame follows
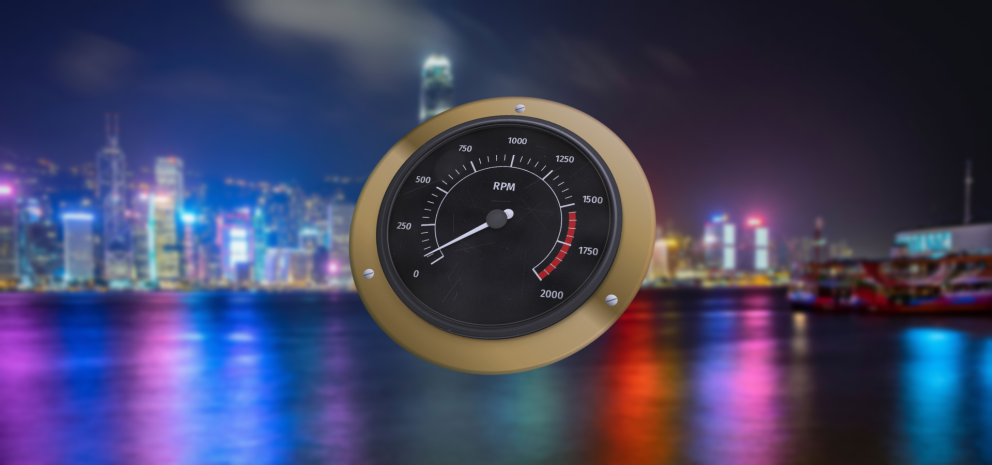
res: 50
